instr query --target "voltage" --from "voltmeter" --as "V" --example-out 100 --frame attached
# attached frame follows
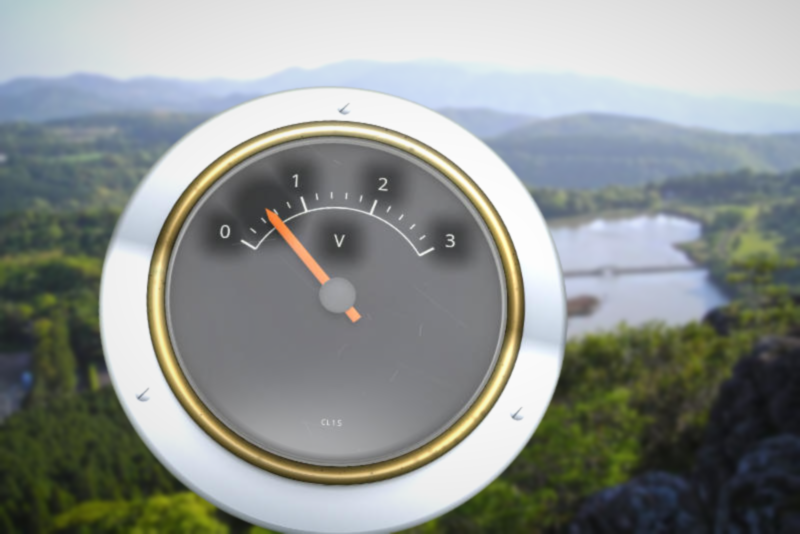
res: 0.5
